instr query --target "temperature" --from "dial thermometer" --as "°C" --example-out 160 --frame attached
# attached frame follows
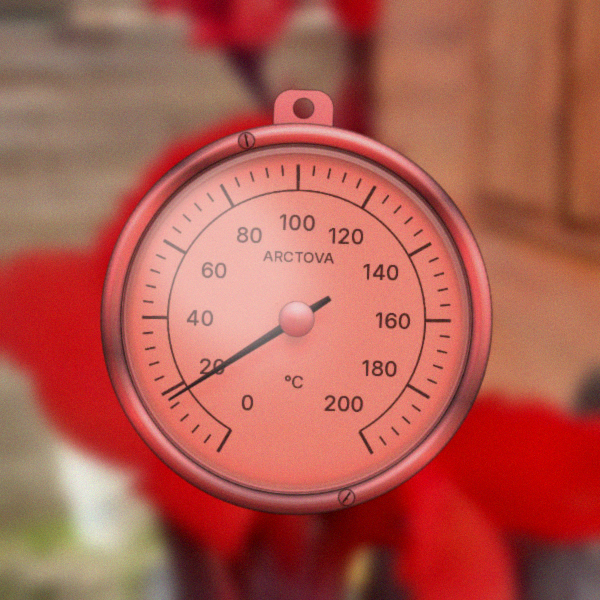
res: 18
